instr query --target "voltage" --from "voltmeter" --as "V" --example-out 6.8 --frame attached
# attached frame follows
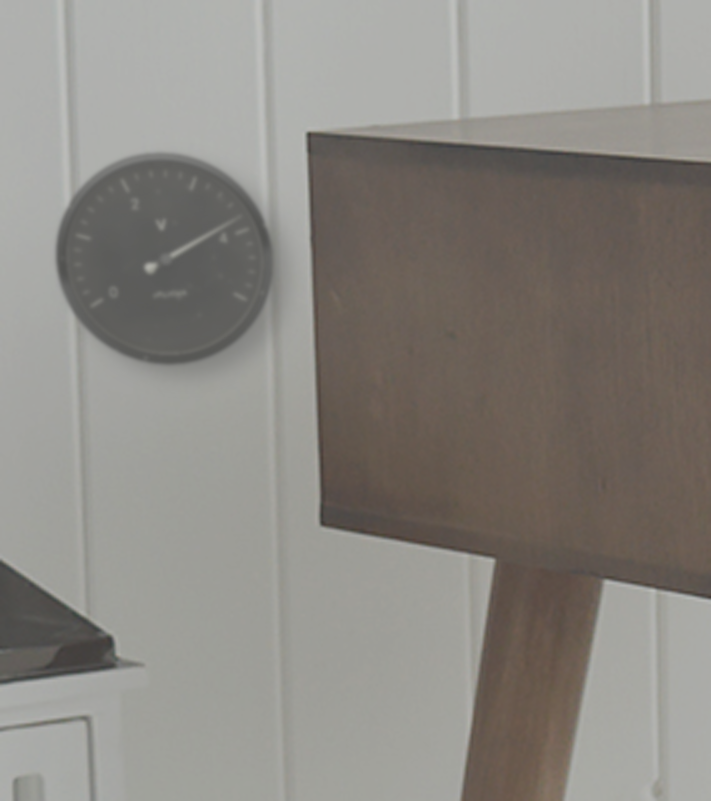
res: 3.8
